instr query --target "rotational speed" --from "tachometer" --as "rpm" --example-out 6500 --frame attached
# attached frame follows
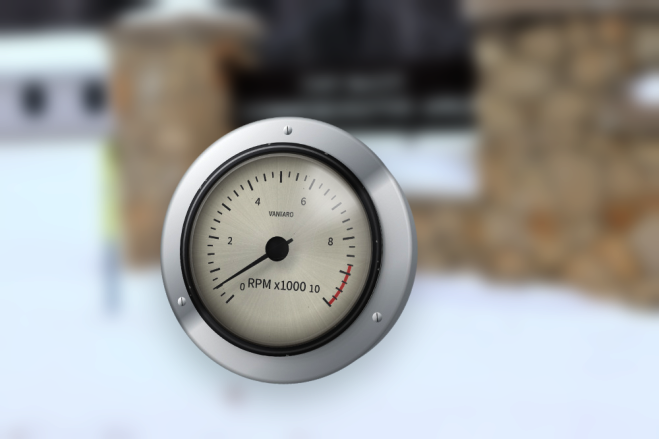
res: 500
